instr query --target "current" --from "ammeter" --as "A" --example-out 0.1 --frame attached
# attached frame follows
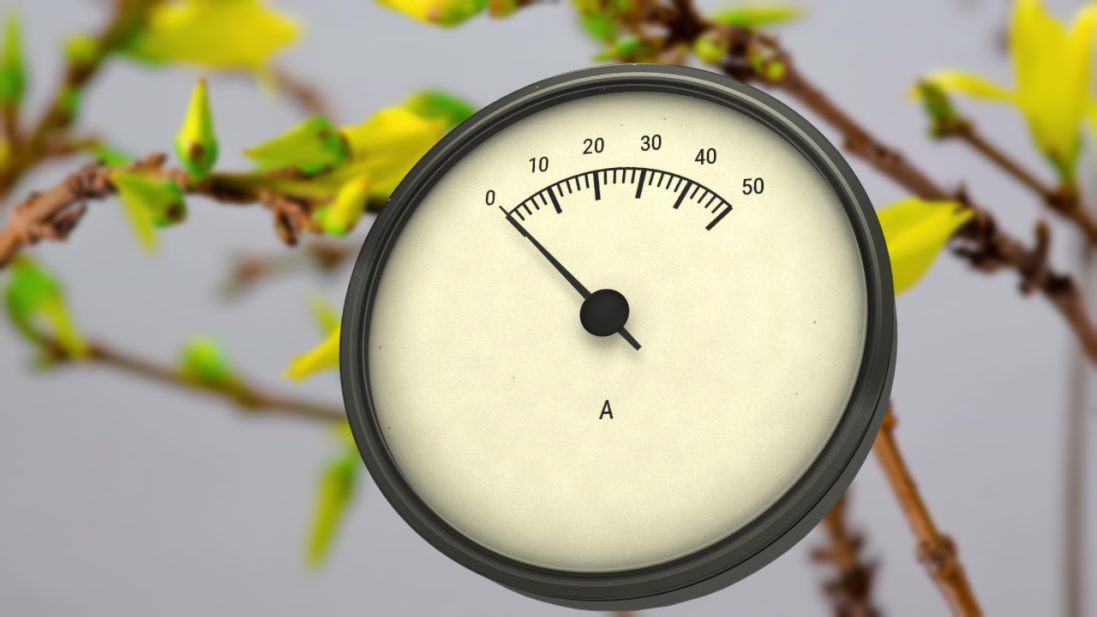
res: 0
